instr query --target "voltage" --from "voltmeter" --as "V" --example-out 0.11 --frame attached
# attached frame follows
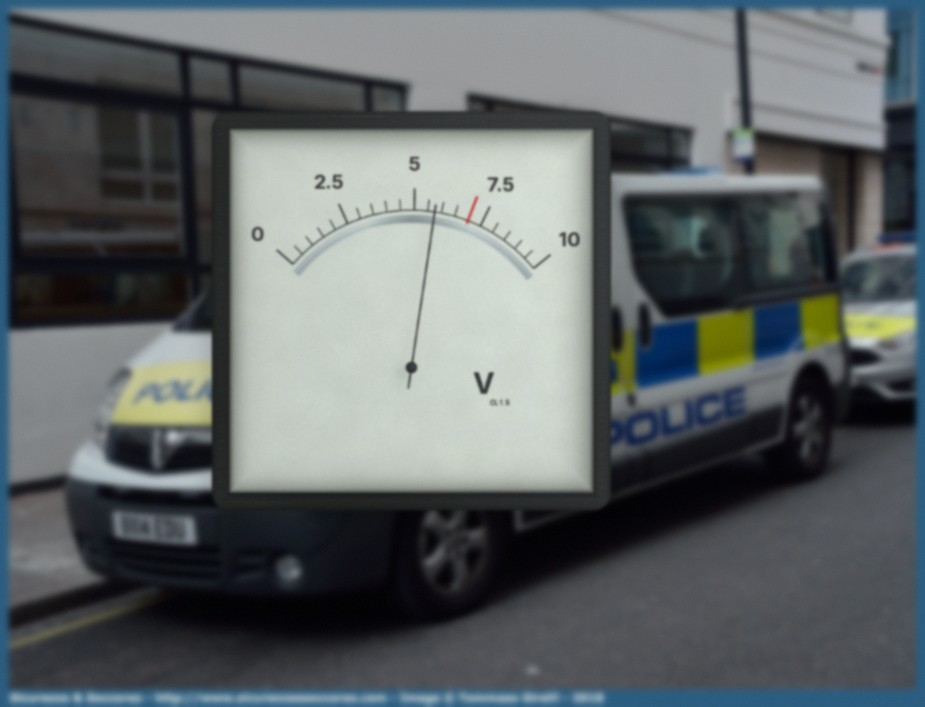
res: 5.75
